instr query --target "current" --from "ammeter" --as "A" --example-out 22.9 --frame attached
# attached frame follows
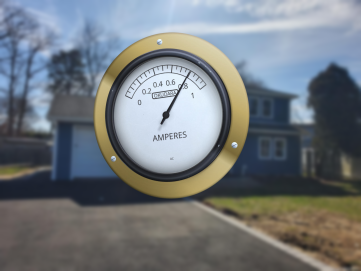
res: 0.8
